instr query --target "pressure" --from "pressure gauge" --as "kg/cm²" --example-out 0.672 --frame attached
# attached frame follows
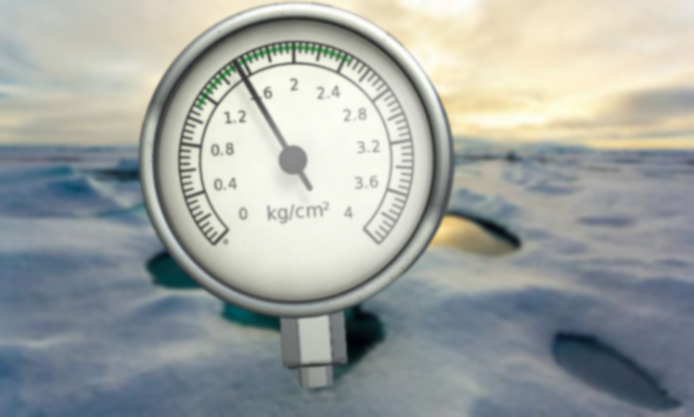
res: 1.55
